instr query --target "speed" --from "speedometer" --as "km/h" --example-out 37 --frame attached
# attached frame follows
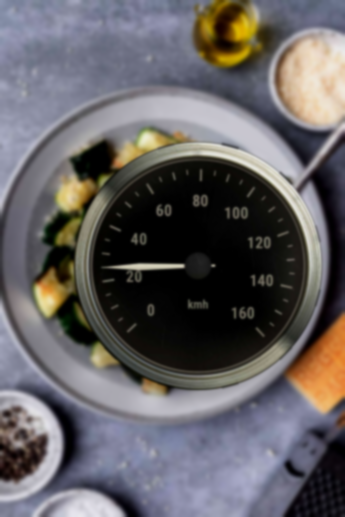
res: 25
